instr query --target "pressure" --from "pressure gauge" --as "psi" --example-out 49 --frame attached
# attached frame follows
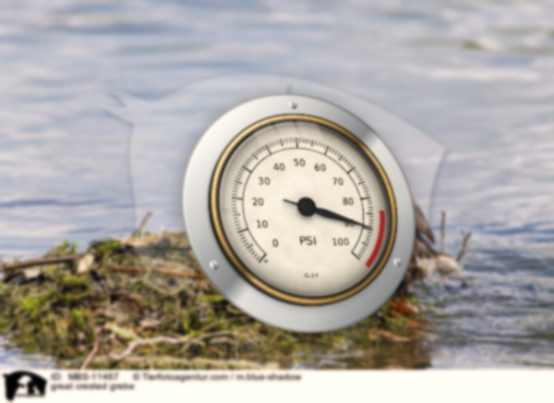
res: 90
